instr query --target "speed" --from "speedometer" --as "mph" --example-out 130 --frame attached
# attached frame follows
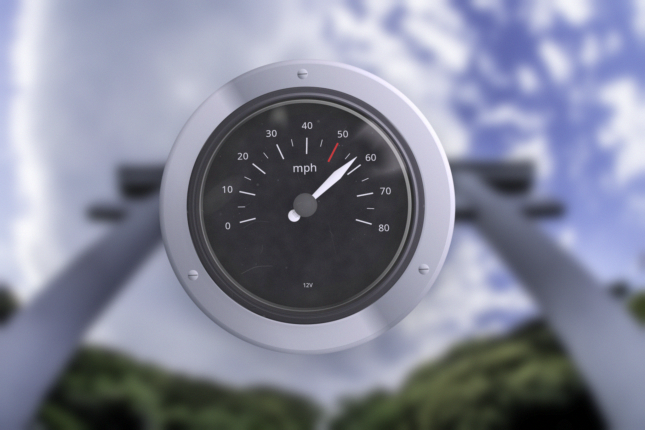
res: 57.5
